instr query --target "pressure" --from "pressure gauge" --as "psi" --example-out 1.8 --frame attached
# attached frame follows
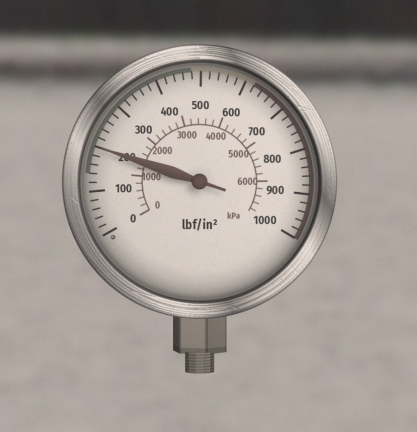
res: 200
